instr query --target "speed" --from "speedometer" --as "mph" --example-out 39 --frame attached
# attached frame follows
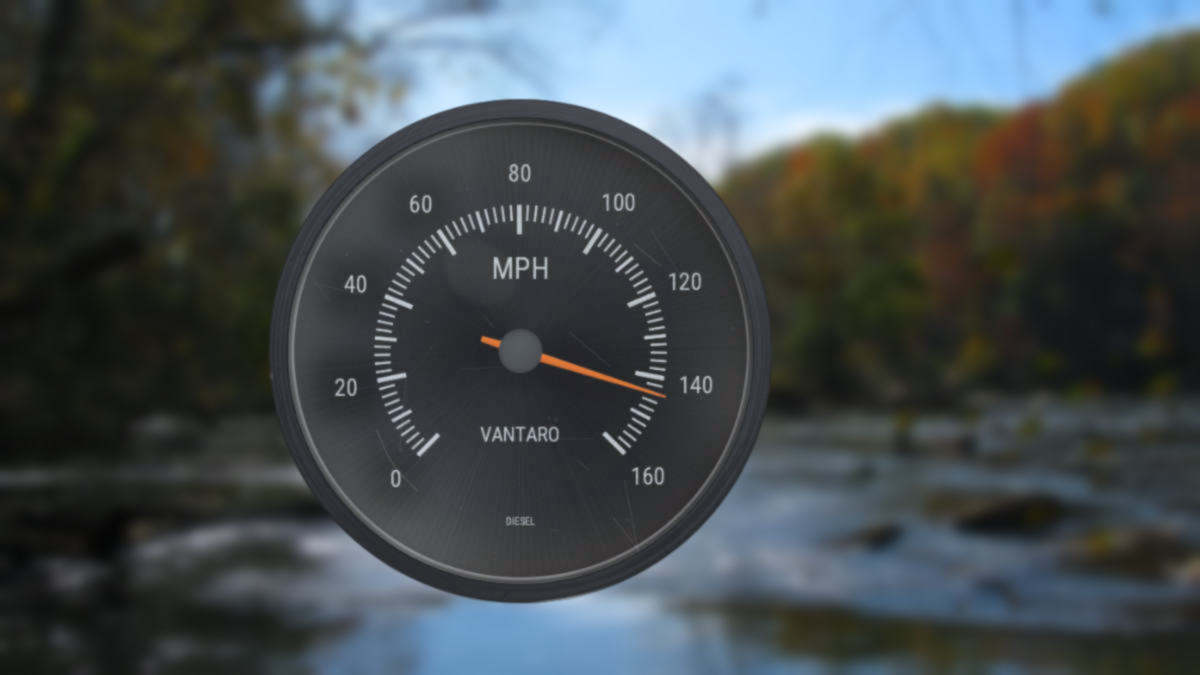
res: 144
